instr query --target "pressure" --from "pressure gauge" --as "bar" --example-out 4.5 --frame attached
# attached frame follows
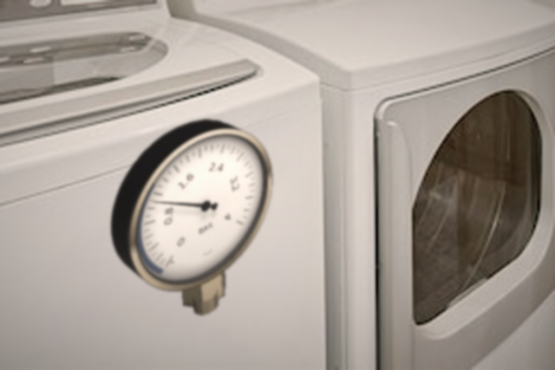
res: 1.1
